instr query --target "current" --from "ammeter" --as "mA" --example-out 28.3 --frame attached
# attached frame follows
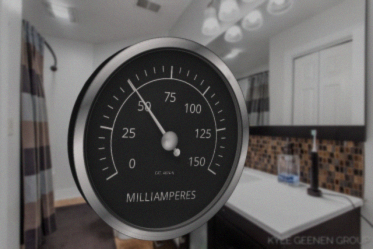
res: 50
